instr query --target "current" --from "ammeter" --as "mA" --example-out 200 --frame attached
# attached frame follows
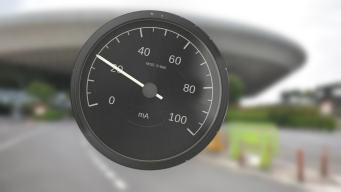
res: 20
